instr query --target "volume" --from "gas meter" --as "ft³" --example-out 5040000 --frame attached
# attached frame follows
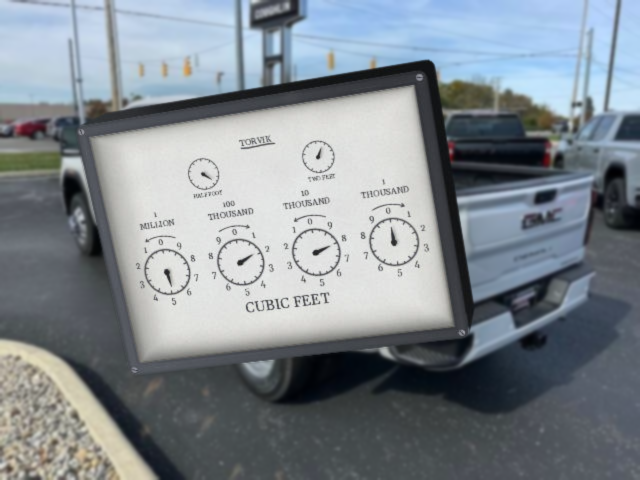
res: 518000
